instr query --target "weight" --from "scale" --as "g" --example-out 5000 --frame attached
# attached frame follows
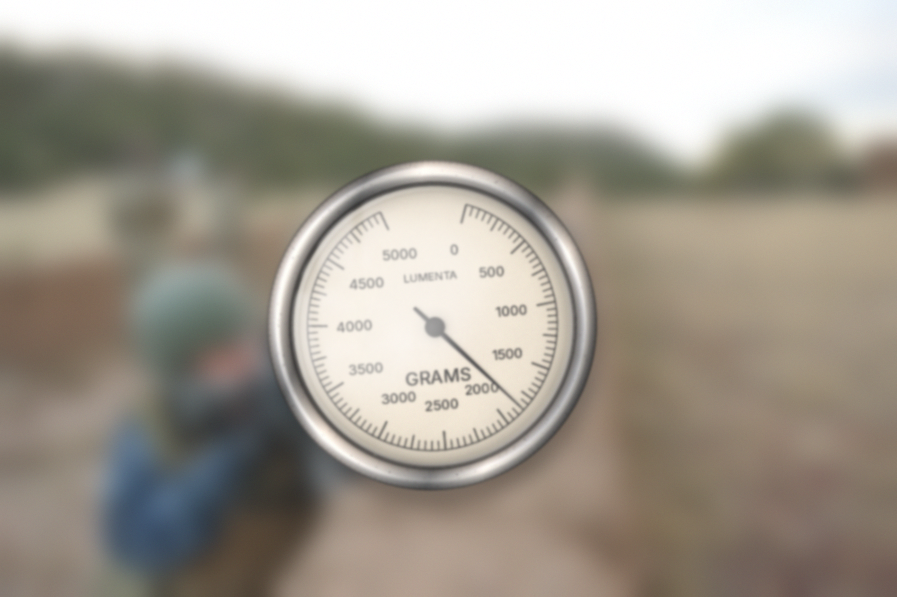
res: 1850
